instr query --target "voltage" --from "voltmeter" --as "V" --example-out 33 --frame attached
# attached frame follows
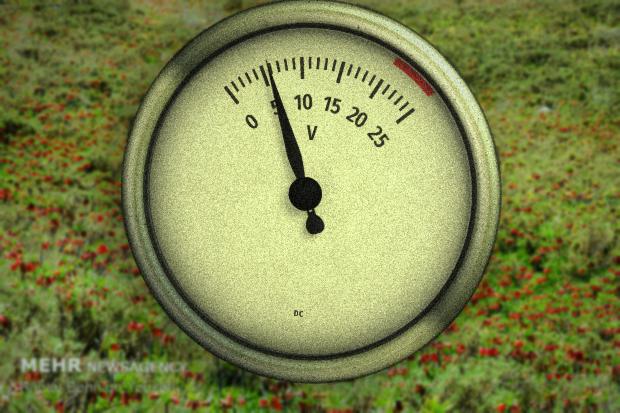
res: 6
